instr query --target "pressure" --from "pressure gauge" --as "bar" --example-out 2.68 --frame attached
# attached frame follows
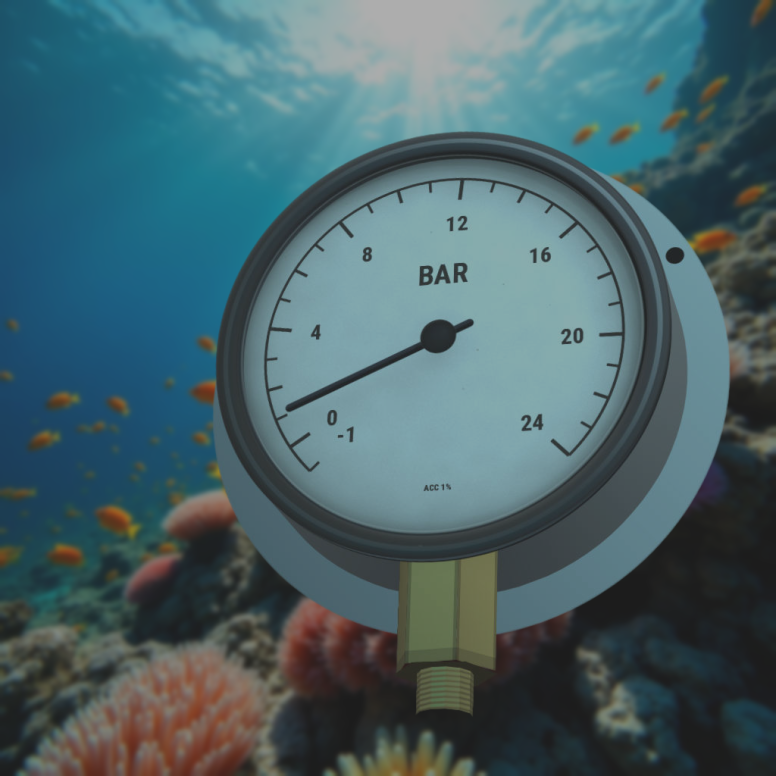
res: 1
